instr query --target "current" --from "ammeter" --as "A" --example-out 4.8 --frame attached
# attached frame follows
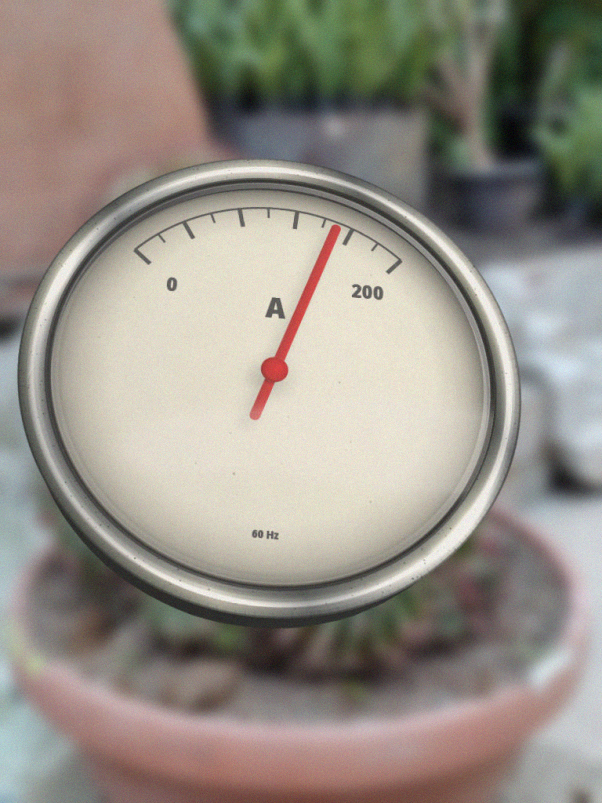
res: 150
